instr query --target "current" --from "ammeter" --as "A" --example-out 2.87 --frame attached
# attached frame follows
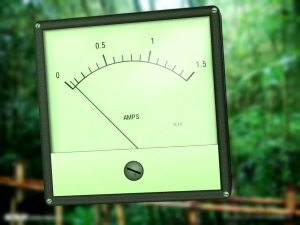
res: 0.05
